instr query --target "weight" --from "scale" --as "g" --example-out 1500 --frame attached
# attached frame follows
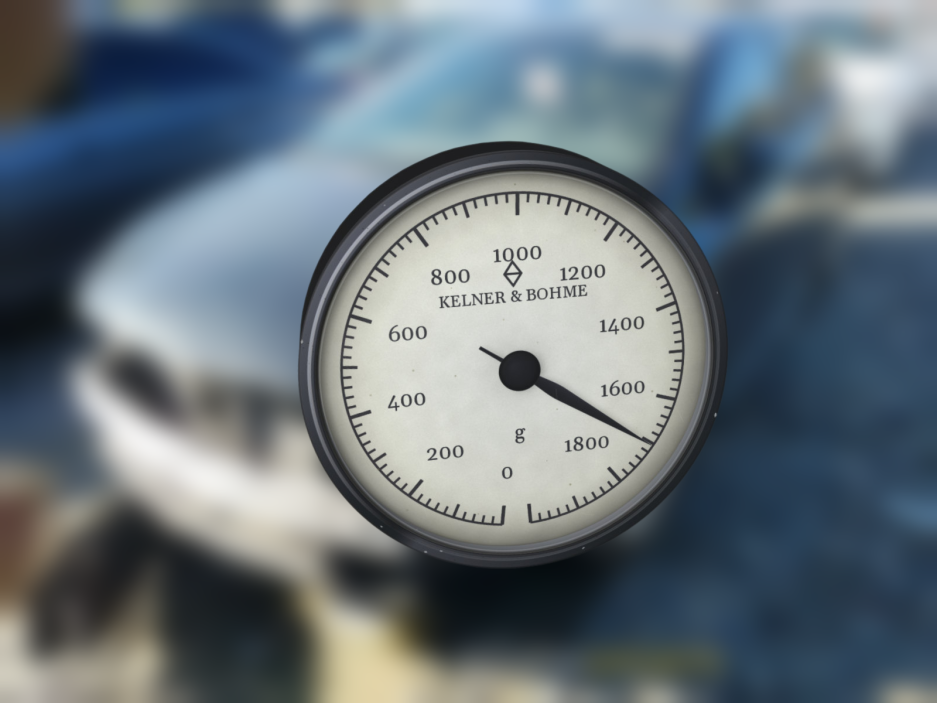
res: 1700
